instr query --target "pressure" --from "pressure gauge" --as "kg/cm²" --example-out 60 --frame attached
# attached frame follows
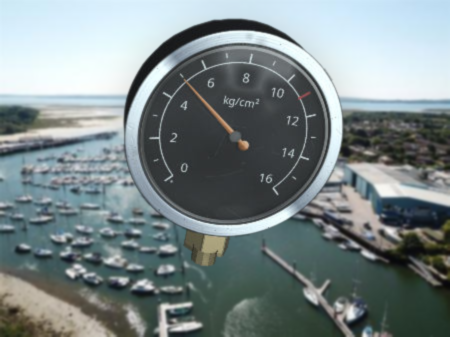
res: 5
